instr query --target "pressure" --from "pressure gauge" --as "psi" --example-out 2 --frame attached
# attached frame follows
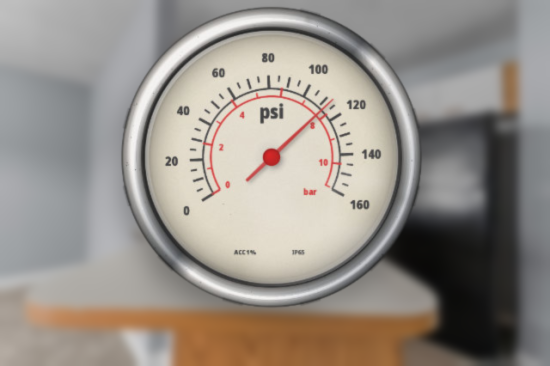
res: 112.5
